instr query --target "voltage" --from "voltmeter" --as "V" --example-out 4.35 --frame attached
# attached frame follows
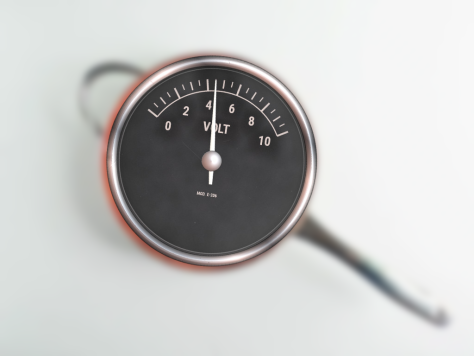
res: 4.5
